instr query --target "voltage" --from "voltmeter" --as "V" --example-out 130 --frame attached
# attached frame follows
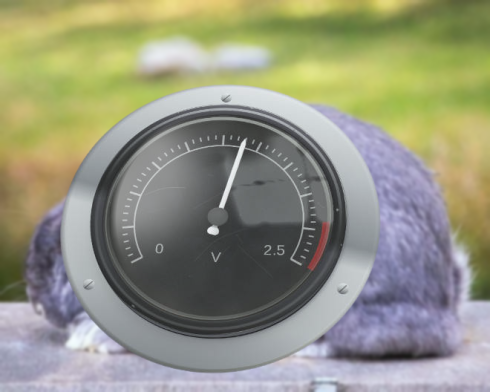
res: 1.4
